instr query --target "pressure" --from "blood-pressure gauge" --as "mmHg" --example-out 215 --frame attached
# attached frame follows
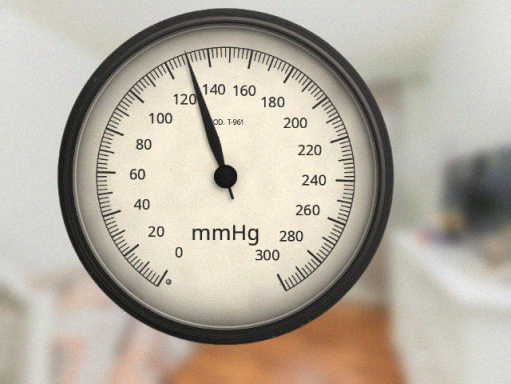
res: 130
